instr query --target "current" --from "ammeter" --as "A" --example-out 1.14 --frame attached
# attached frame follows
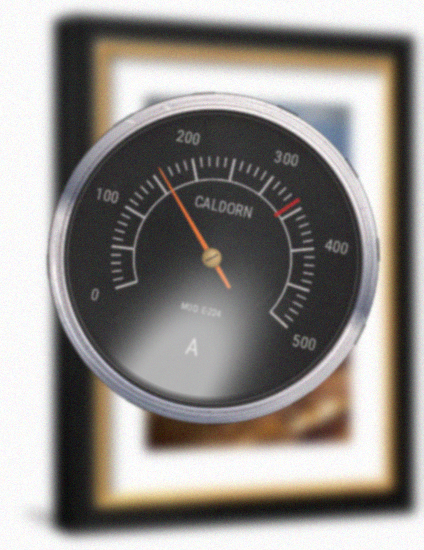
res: 160
